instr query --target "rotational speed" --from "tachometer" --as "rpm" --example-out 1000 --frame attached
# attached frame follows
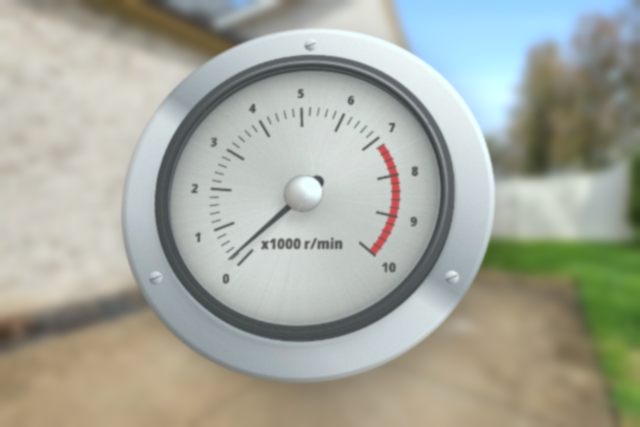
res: 200
